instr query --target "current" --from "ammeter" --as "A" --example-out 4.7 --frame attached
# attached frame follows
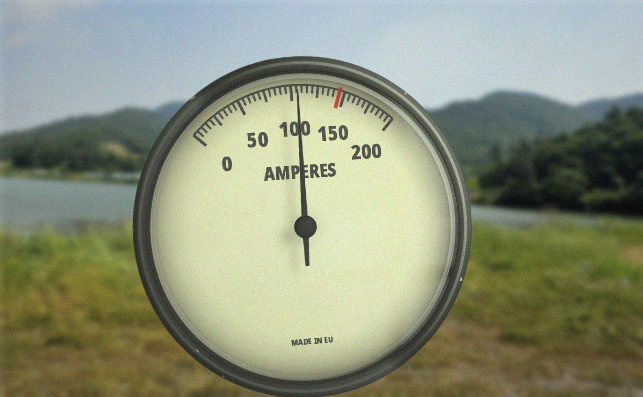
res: 105
